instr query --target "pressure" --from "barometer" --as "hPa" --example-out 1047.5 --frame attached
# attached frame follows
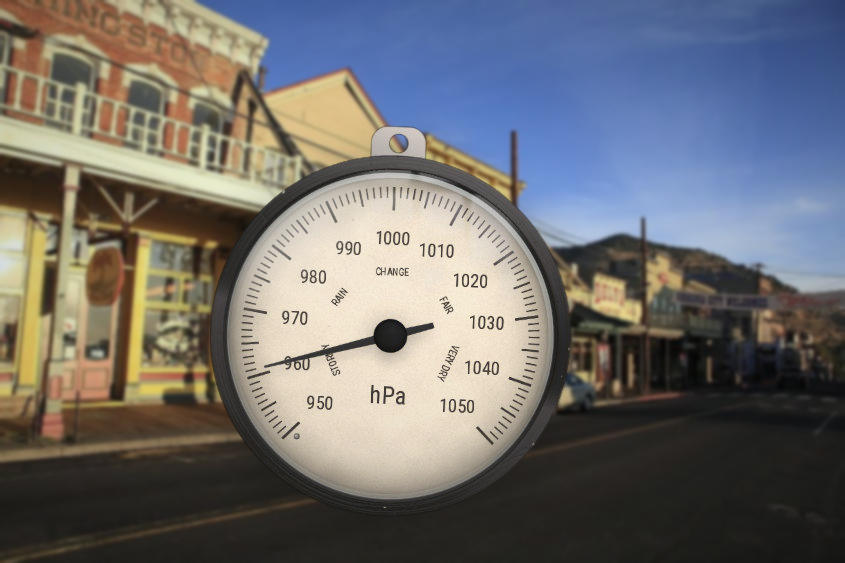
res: 961
